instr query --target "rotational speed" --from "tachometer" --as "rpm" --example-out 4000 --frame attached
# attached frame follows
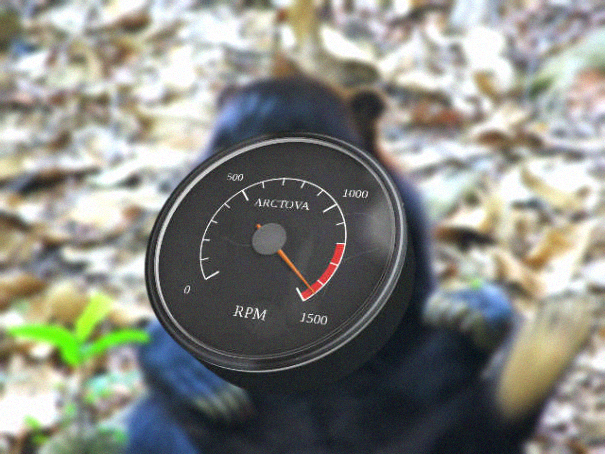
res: 1450
